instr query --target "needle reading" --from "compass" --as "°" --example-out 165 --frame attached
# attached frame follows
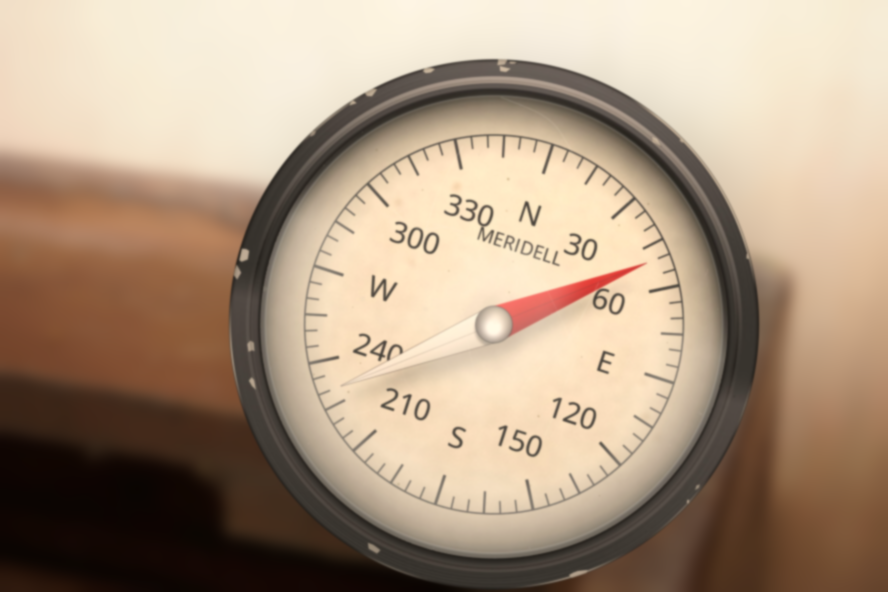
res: 50
